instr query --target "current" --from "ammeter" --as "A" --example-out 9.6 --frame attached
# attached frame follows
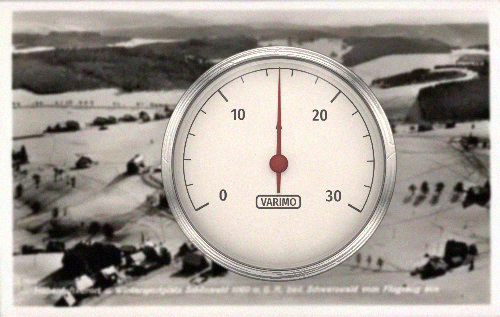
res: 15
